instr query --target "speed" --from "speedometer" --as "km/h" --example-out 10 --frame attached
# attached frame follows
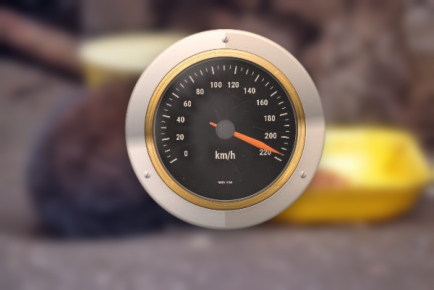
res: 215
